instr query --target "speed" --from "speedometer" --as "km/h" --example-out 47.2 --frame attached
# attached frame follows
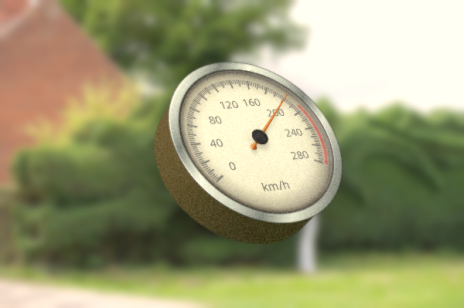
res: 200
